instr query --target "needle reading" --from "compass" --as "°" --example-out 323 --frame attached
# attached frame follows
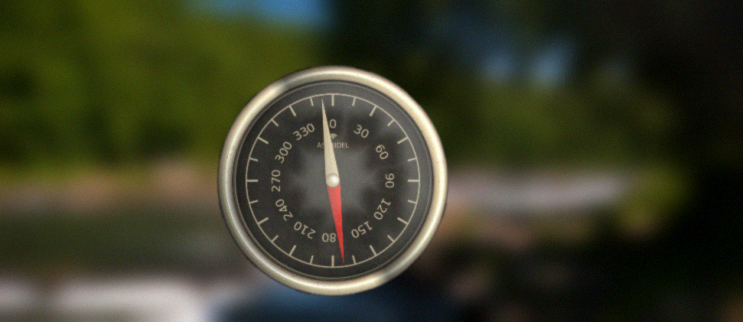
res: 172.5
